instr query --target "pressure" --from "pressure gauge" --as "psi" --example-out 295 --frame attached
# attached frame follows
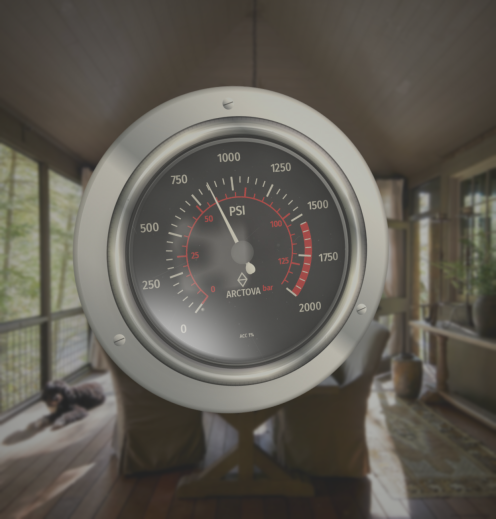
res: 850
